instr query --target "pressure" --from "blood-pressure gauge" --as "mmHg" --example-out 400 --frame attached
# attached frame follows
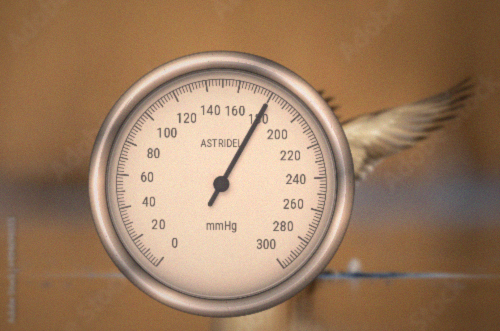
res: 180
